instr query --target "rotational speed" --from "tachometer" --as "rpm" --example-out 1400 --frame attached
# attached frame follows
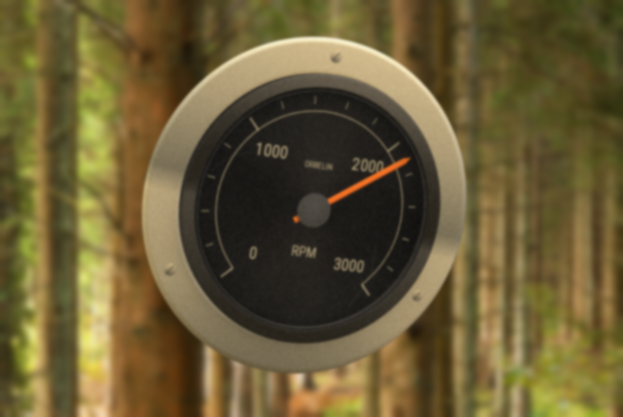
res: 2100
